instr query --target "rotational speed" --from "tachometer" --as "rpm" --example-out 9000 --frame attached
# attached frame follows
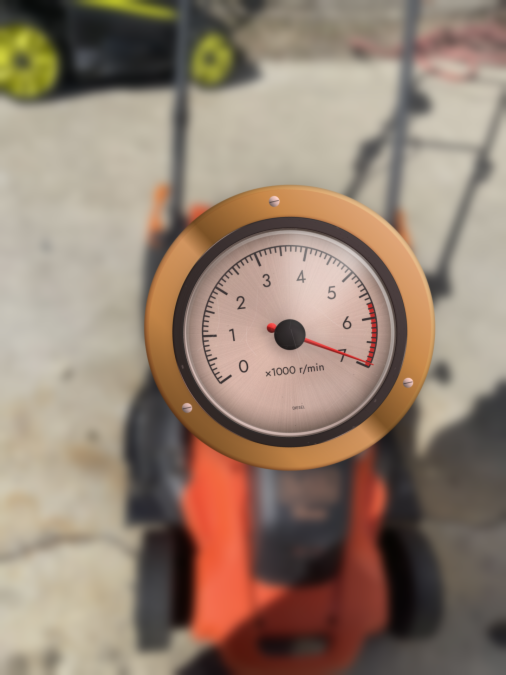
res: 6900
